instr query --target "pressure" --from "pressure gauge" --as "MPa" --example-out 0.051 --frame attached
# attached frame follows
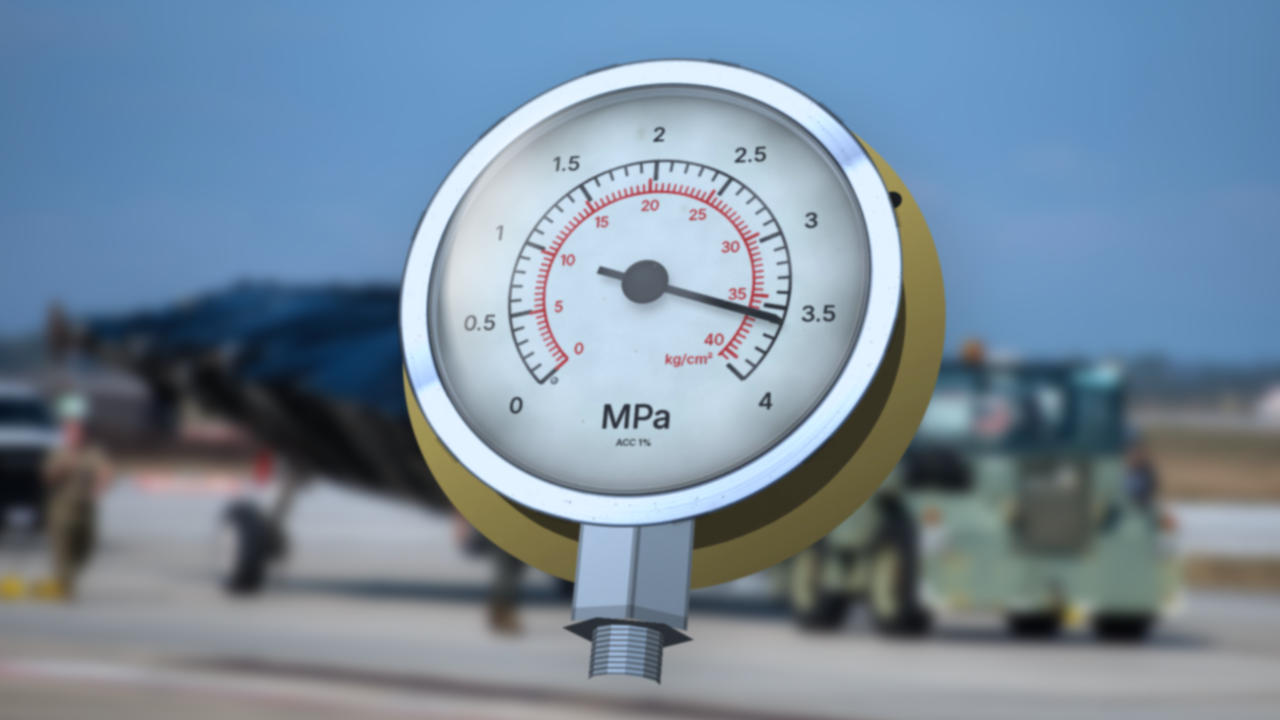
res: 3.6
